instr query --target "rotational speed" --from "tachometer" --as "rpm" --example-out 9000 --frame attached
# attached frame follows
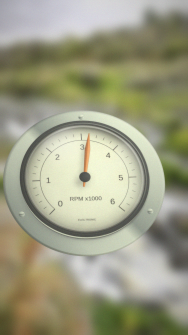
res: 3200
